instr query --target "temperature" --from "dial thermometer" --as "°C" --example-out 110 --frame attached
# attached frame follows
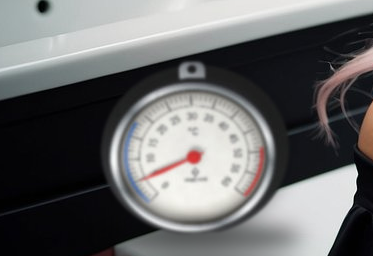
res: 5
